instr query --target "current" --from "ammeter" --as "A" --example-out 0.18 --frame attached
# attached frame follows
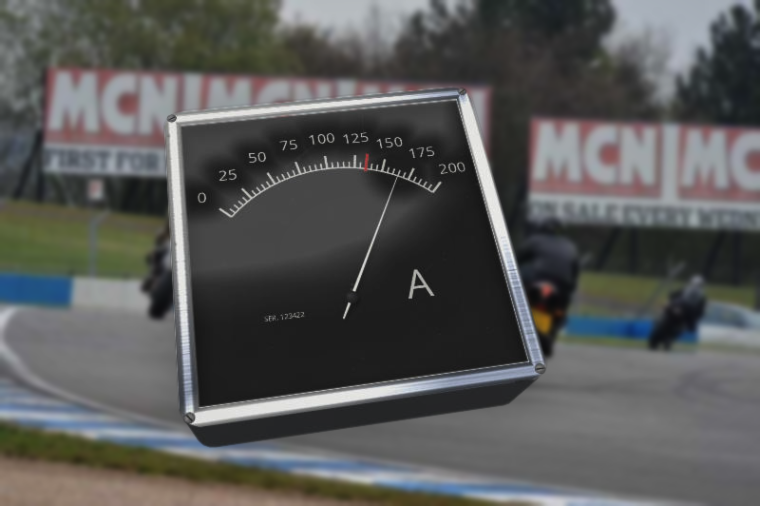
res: 165
